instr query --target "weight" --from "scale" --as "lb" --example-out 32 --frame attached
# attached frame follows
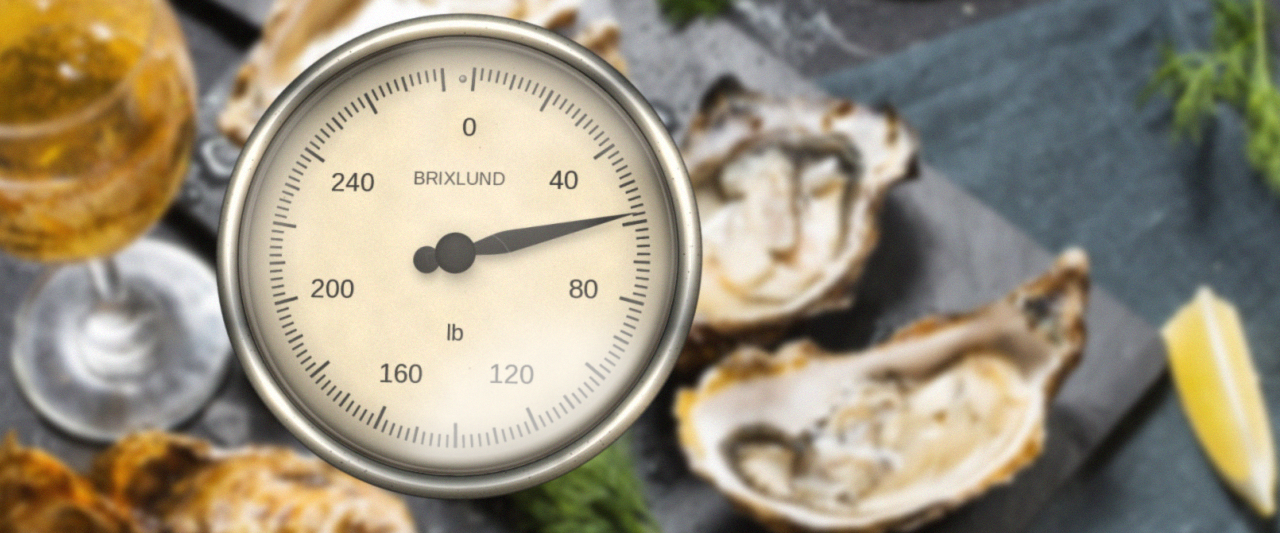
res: 58
